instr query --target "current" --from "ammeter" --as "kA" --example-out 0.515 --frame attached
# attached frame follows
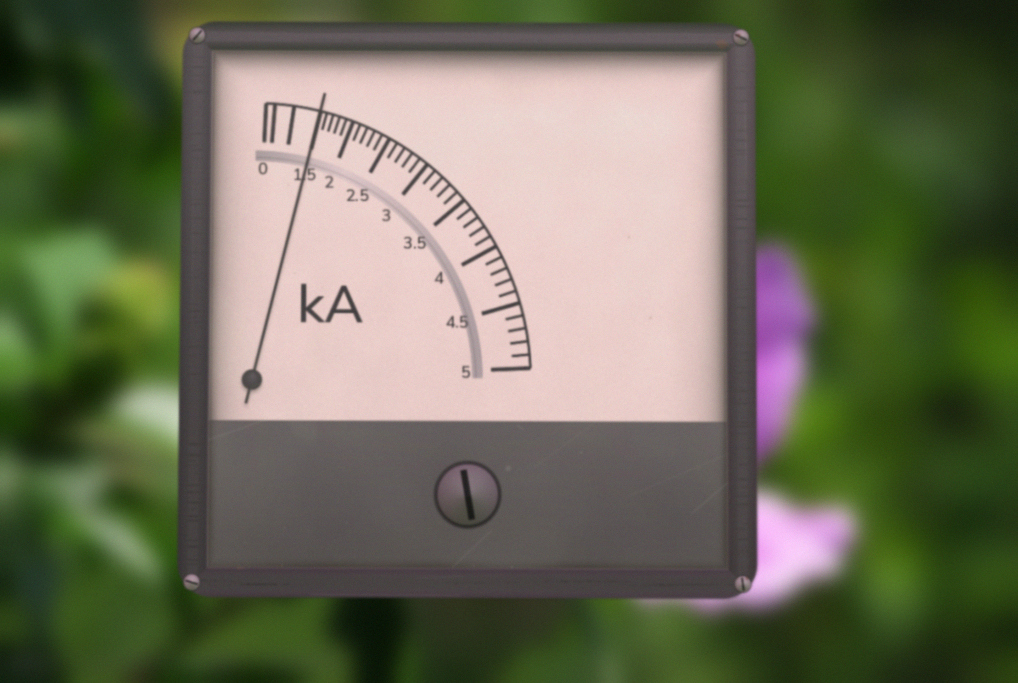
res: 1.5
